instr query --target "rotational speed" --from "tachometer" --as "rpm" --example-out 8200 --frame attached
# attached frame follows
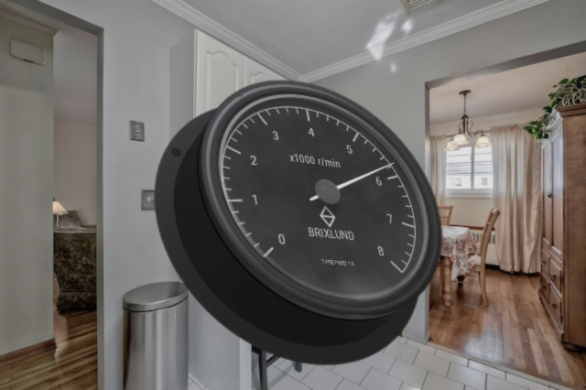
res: 5800
